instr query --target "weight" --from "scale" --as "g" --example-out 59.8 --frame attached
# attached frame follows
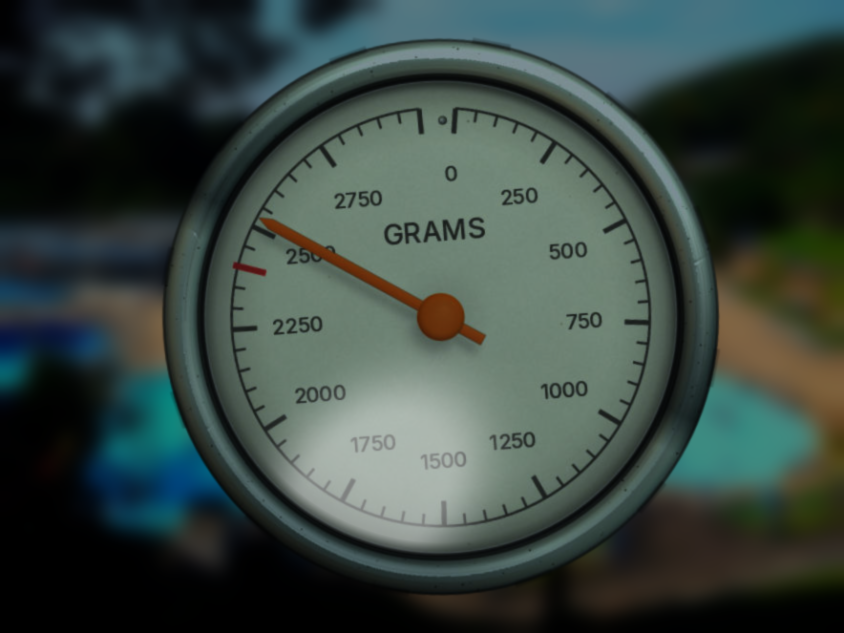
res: 2525
